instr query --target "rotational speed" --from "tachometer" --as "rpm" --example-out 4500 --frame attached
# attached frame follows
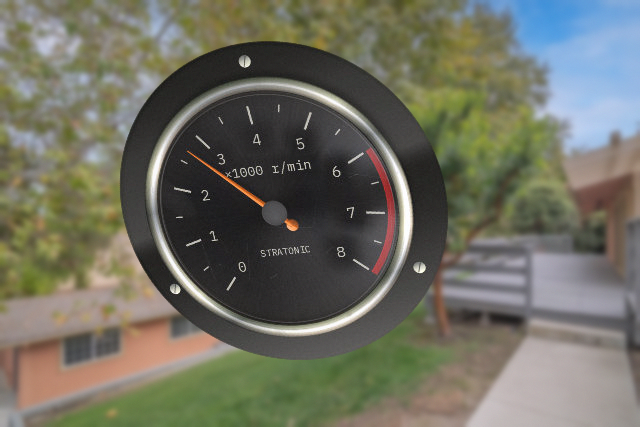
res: 2750
